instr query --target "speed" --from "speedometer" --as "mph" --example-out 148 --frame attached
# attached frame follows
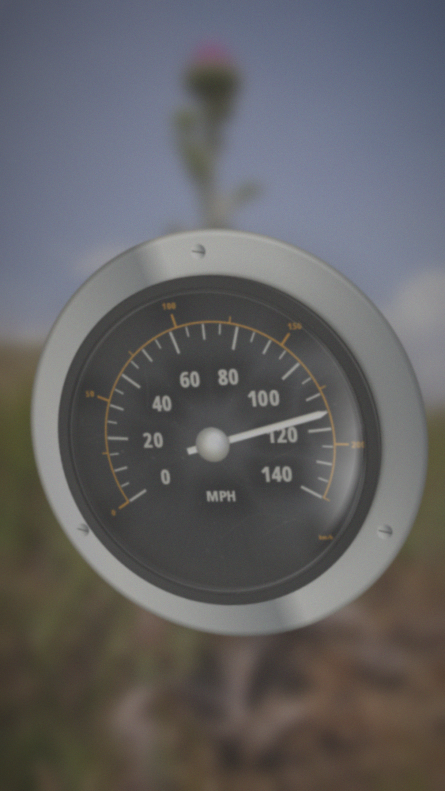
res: 115
